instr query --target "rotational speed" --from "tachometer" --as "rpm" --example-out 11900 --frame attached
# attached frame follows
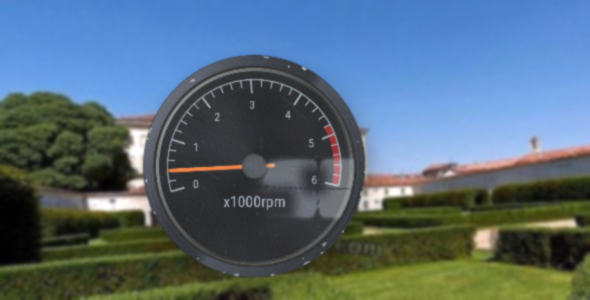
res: 400
